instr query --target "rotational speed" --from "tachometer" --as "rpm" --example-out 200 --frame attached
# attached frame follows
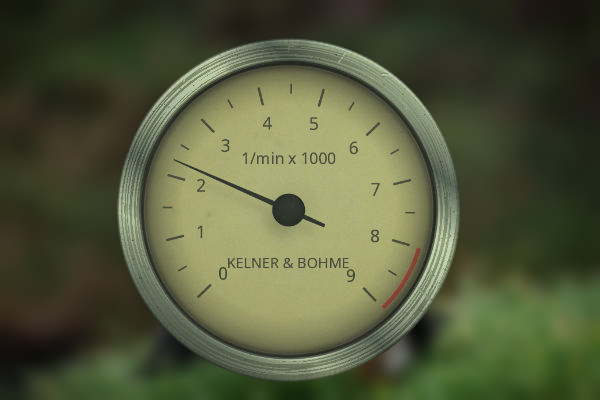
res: 2250
